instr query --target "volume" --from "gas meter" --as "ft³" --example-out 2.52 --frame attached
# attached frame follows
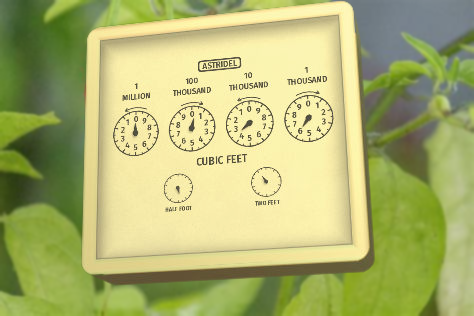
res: 3600
